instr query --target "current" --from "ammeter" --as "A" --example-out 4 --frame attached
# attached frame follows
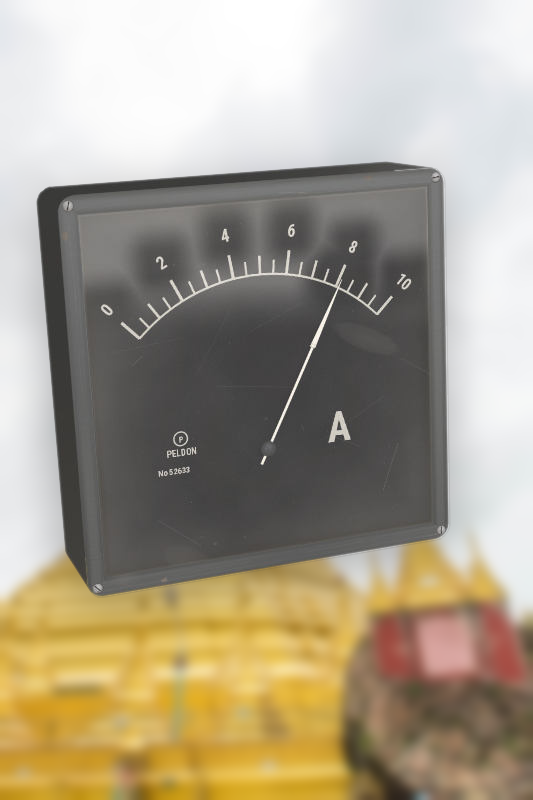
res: 8
